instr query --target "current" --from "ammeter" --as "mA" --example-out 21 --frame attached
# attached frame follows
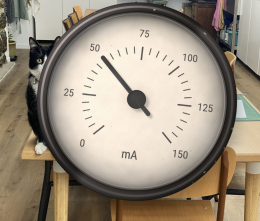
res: 50
